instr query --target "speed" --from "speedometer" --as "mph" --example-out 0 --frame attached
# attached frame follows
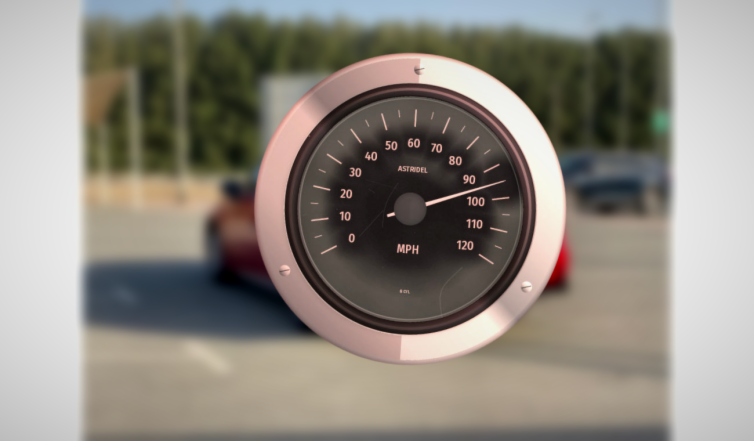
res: 95
